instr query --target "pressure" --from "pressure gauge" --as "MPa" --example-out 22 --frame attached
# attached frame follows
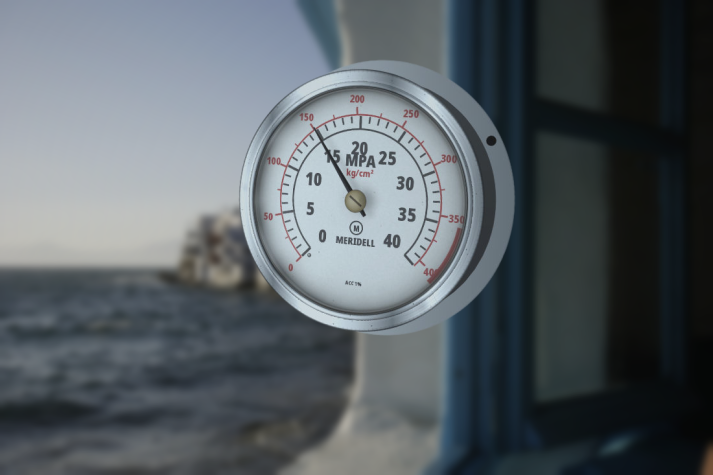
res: 15
